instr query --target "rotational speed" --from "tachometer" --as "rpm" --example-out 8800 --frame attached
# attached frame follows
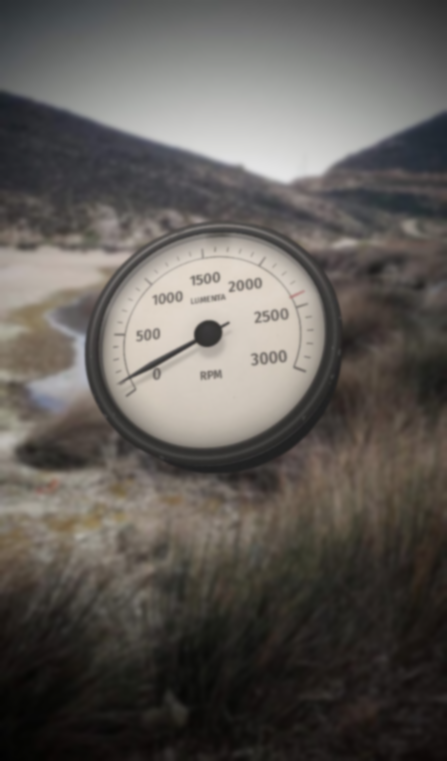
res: 100
